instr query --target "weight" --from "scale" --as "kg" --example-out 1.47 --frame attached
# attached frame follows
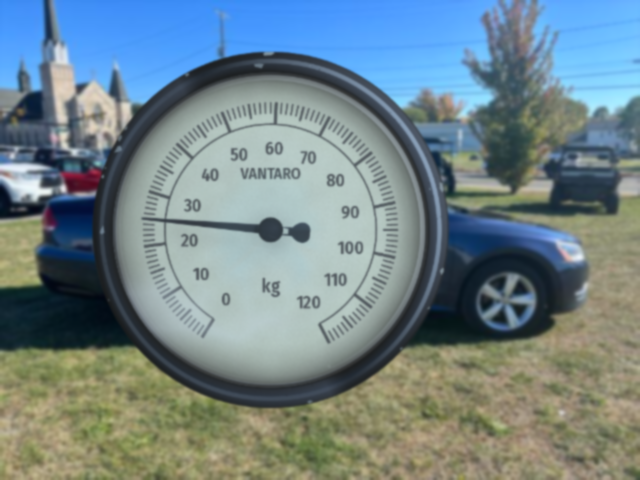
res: 25
